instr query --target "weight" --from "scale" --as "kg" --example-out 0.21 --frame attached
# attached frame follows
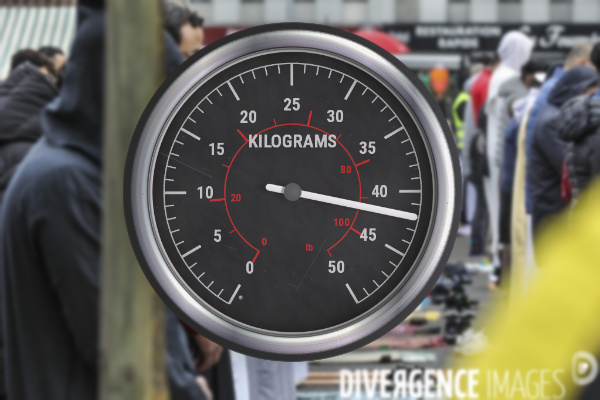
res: 42
